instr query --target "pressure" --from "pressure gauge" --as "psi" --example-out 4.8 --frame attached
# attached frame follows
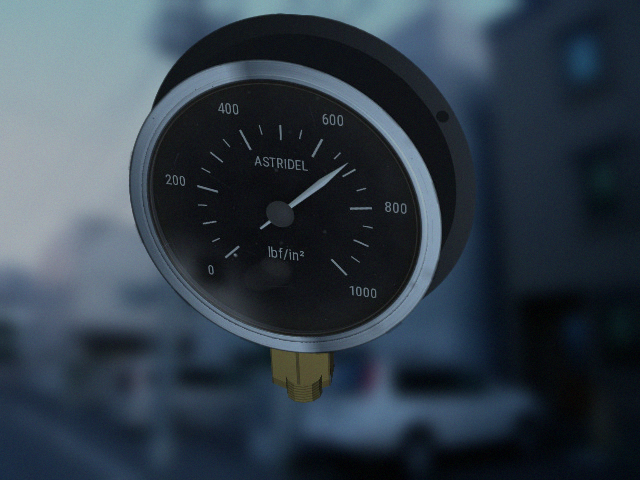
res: 675
